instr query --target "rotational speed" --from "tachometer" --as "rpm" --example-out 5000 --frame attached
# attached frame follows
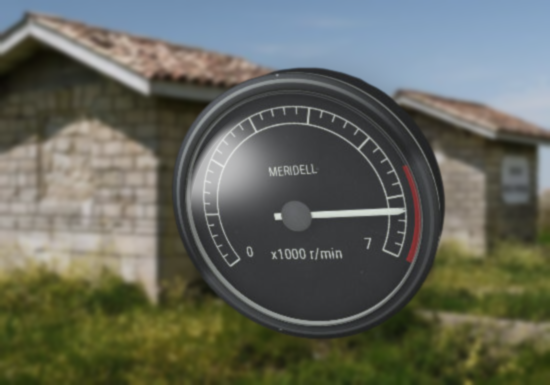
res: 6200
